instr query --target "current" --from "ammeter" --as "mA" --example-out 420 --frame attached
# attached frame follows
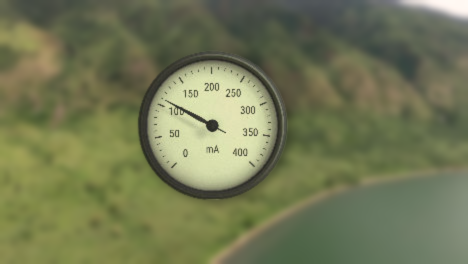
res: 110
